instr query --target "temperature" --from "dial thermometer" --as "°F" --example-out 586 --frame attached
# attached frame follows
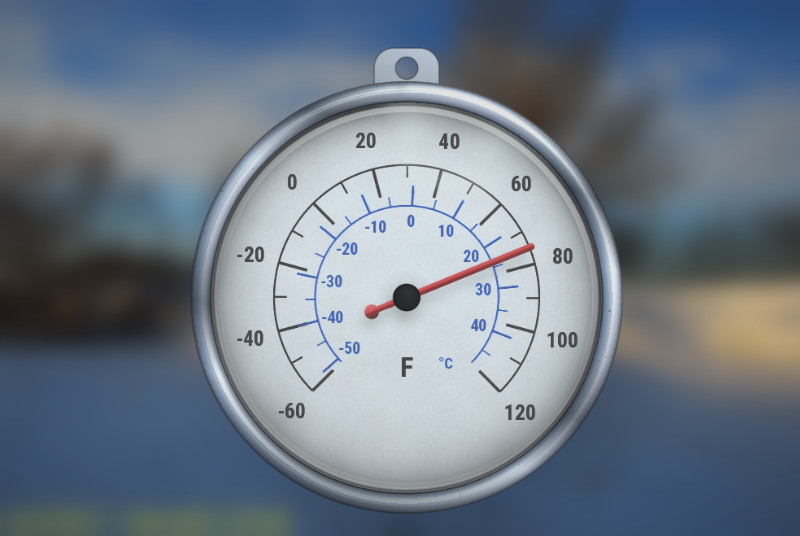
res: 75
